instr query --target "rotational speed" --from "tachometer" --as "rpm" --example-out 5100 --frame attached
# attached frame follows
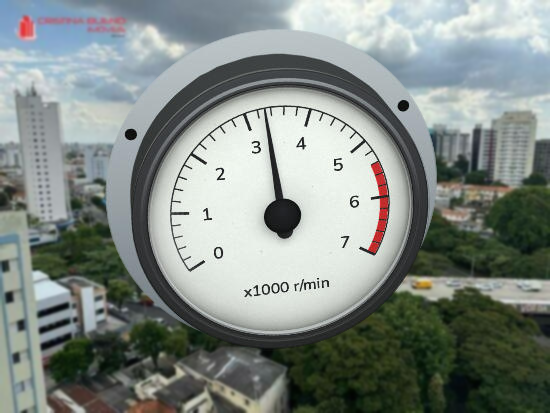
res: 3300
